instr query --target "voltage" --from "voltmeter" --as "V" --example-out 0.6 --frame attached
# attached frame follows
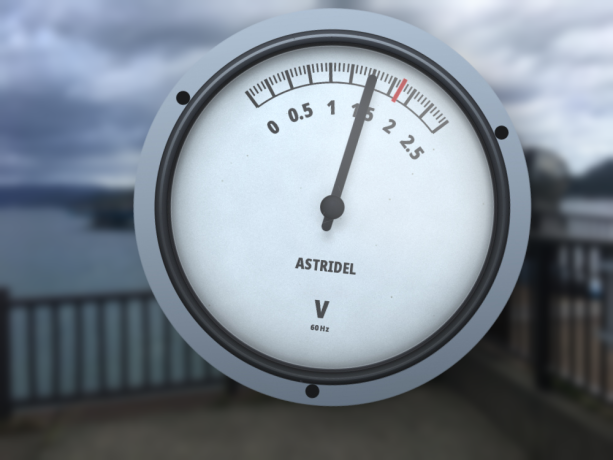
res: 1.5
